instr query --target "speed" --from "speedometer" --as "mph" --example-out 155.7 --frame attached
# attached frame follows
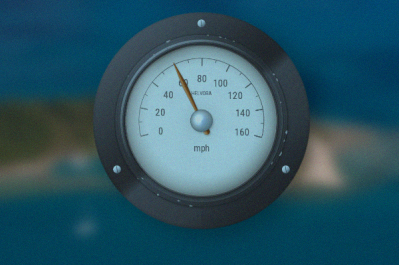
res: 60
